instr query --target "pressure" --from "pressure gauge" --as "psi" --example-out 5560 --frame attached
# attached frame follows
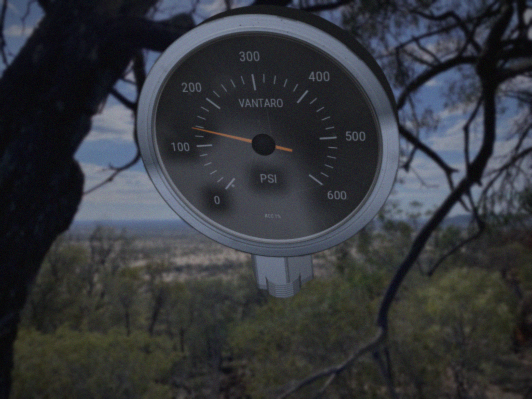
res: 140
